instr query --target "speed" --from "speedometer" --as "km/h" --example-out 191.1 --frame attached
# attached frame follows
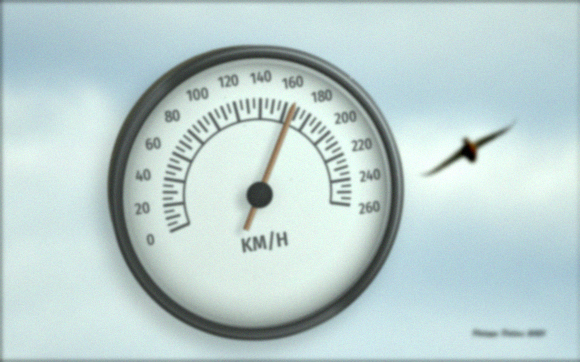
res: 165
